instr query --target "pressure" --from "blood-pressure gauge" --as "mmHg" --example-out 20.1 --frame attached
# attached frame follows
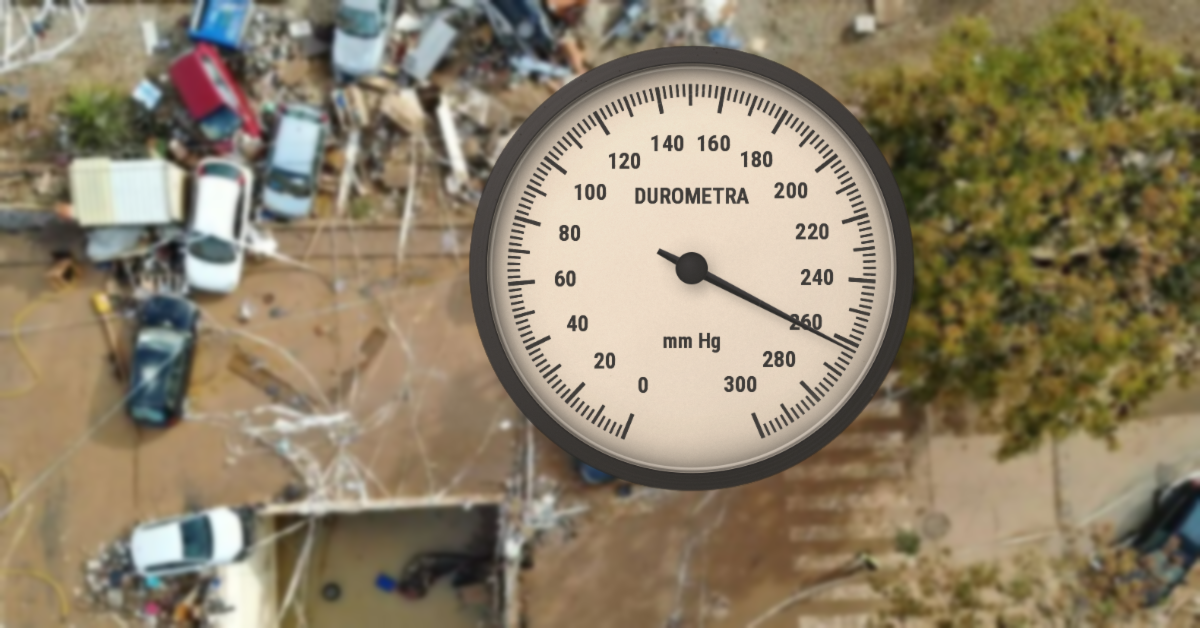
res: 262
